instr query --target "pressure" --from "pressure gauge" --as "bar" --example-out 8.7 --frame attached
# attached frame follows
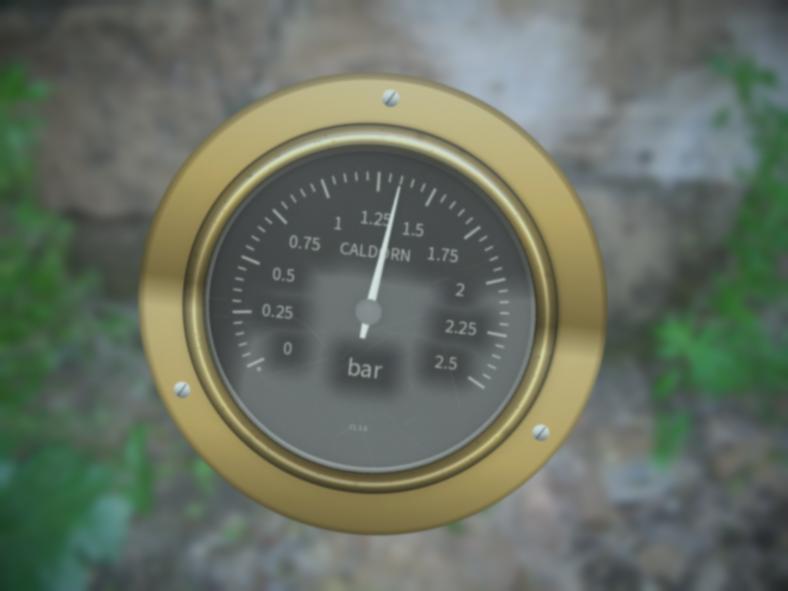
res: 1.35
